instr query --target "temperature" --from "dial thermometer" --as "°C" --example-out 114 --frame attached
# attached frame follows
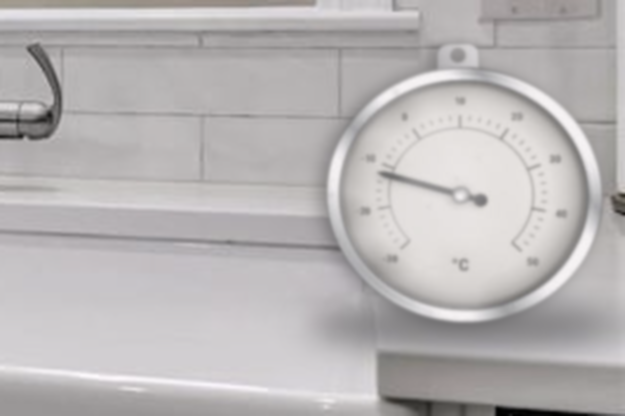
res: -12
